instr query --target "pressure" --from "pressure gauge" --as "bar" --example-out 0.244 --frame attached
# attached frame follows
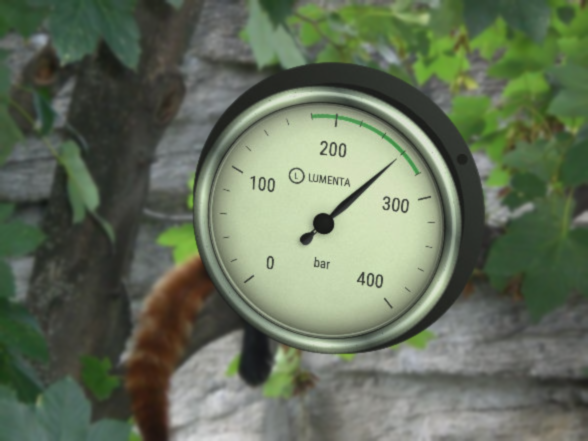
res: 260
